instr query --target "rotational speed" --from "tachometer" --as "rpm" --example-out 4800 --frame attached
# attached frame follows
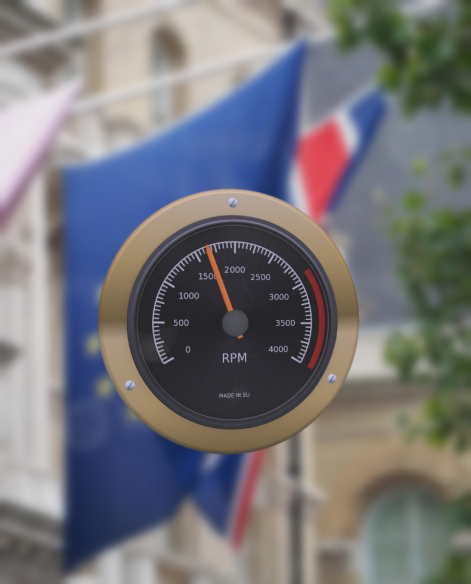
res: 1650
